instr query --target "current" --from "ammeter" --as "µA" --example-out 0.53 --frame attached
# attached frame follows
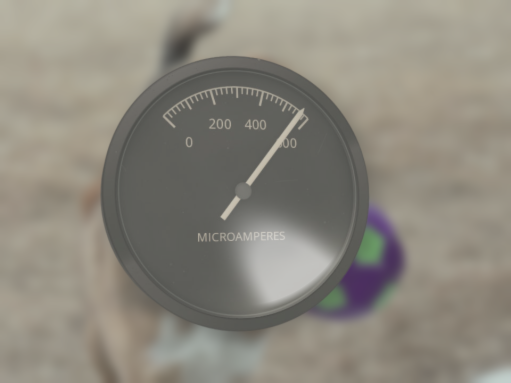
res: 560
